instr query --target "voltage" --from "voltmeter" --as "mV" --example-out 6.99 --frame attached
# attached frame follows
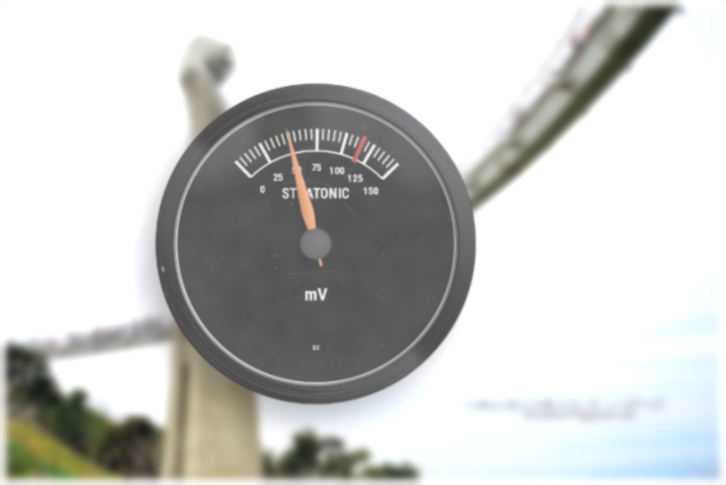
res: 50
